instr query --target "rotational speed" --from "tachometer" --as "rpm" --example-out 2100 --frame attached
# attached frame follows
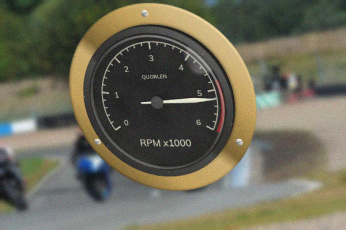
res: 5200
